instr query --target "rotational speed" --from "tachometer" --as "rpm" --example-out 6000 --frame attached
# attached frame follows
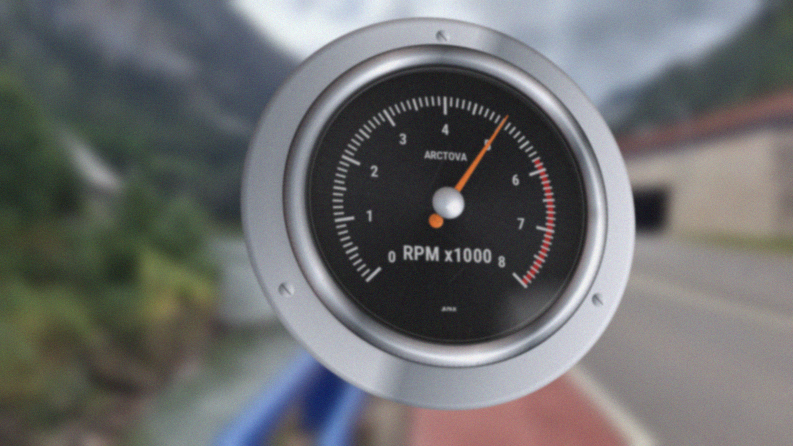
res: 5000
